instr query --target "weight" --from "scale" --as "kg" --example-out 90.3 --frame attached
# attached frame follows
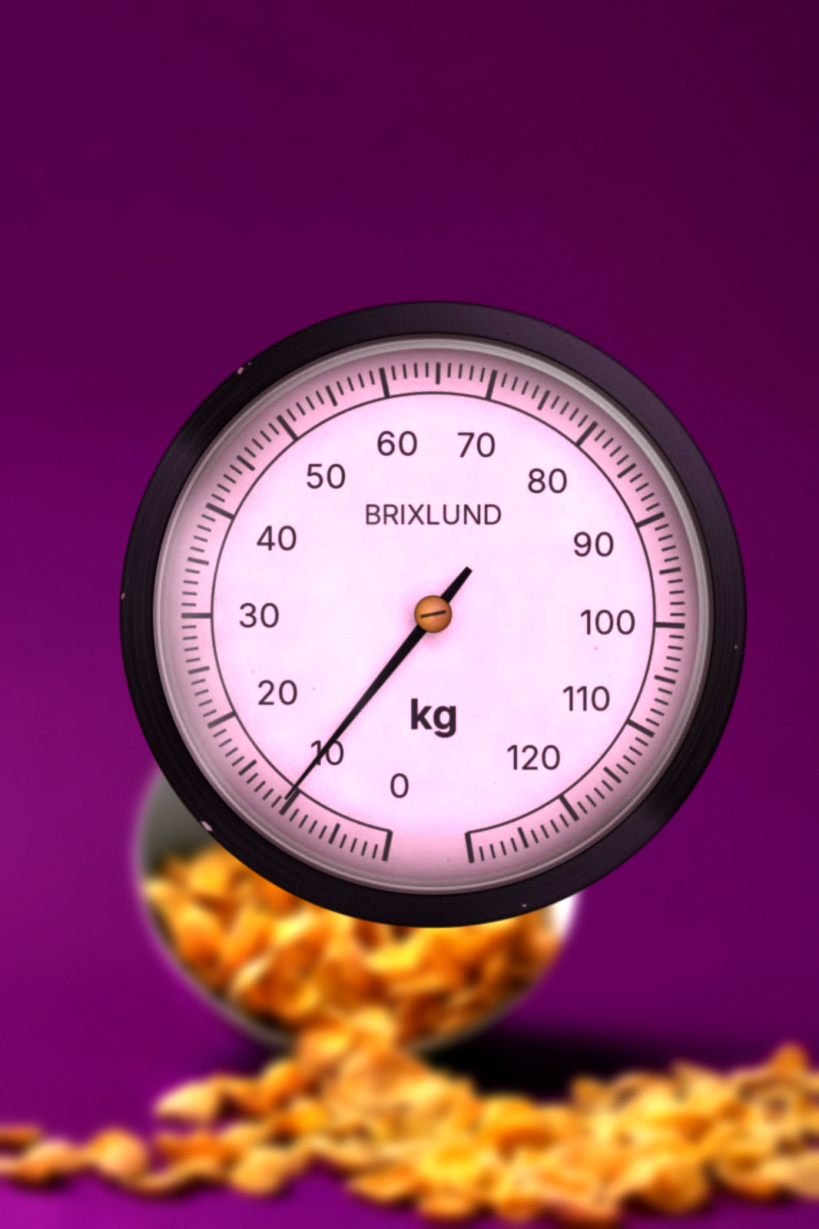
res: 10.5
